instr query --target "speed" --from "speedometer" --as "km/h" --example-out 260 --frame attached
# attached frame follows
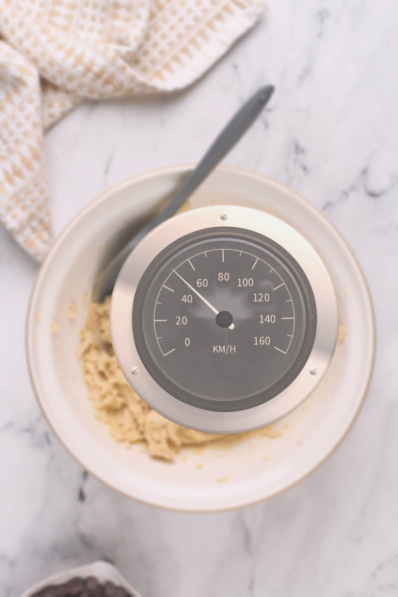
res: 50
